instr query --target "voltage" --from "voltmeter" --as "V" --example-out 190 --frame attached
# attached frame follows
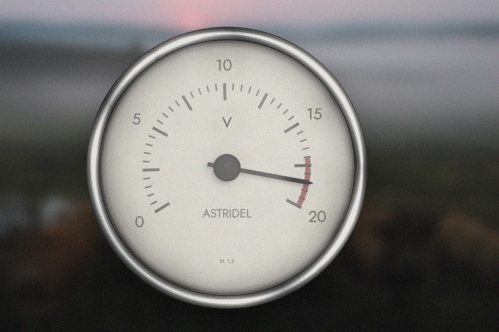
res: 18.5
